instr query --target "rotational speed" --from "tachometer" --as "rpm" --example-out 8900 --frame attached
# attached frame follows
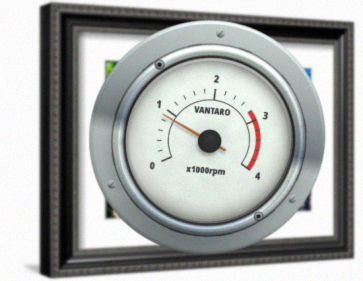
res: 900
